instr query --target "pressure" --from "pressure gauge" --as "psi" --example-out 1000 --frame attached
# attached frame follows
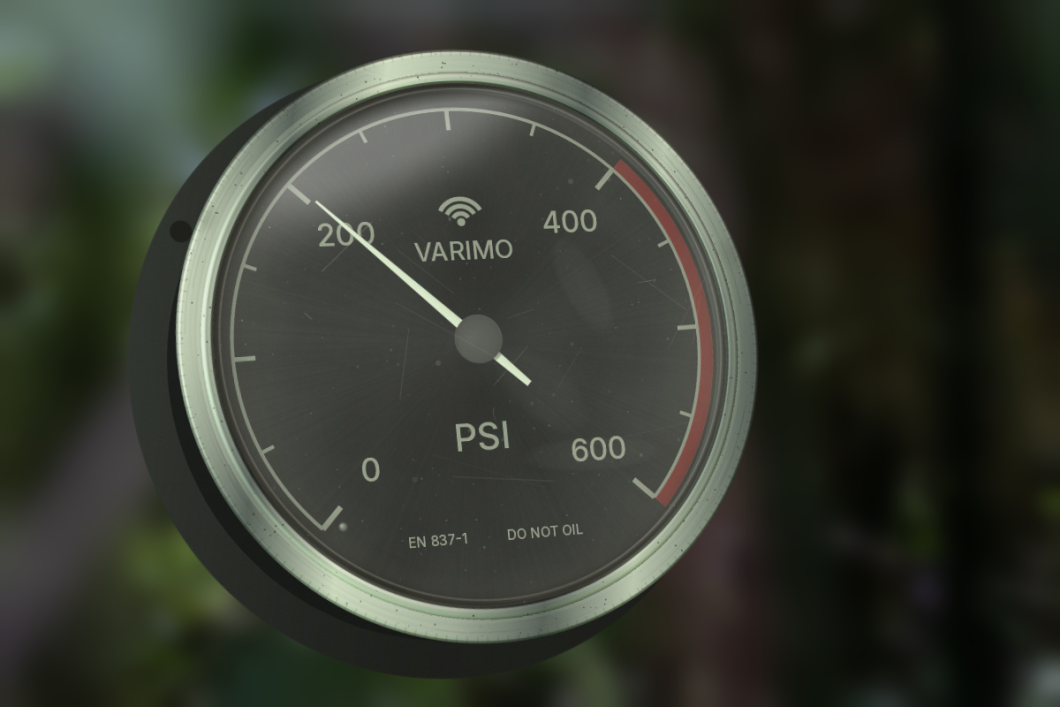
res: 200
